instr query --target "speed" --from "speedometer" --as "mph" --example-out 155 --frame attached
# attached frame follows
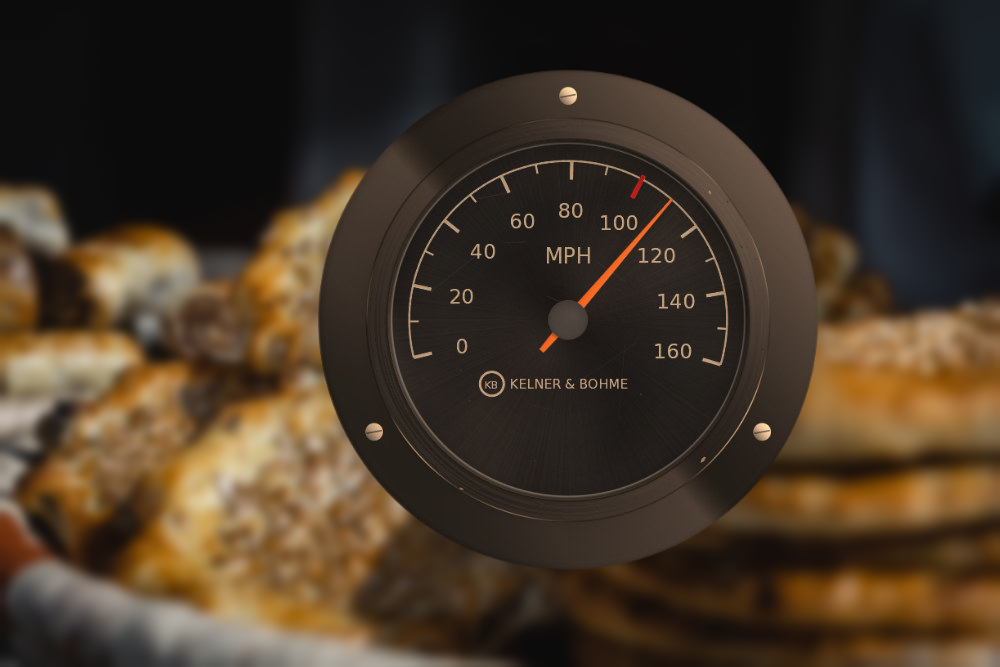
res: 110
